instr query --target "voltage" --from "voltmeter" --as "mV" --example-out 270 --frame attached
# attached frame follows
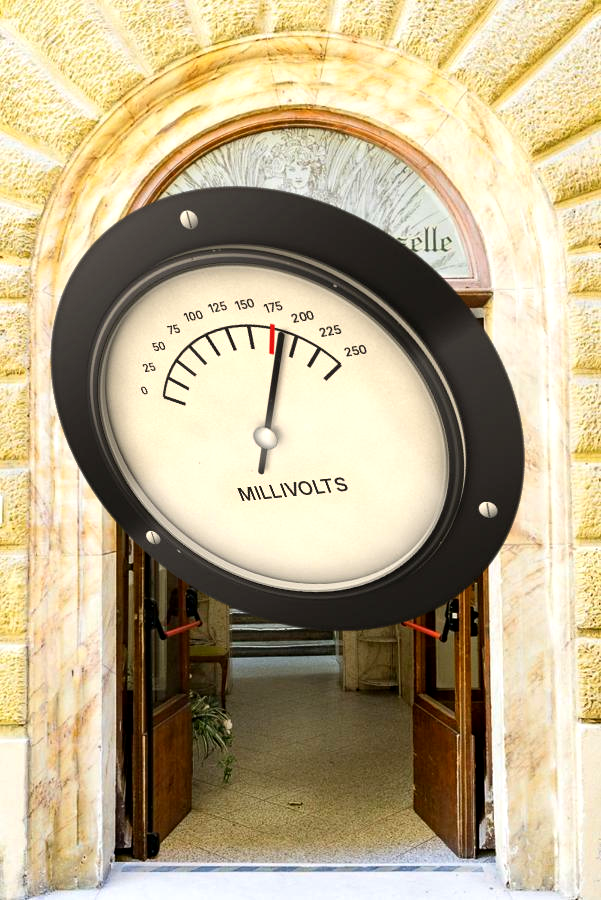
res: 187.5
